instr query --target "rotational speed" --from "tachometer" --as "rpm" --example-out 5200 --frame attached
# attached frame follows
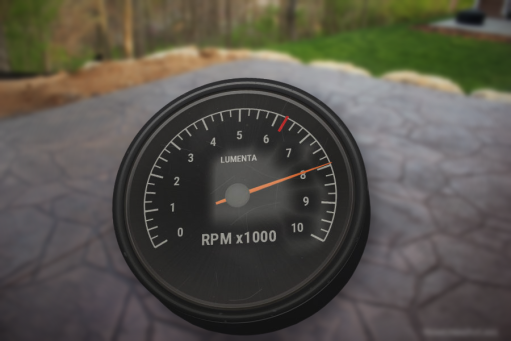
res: 8000
